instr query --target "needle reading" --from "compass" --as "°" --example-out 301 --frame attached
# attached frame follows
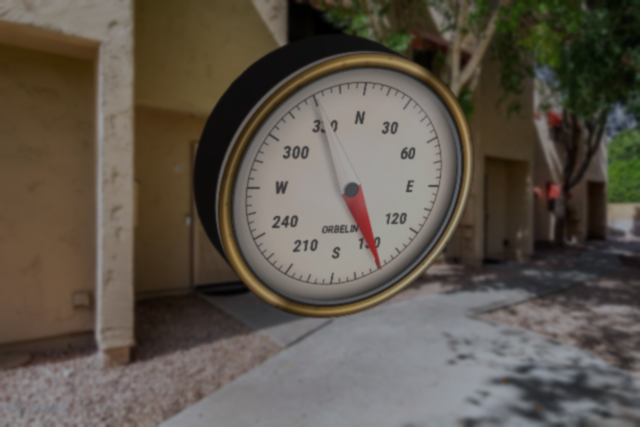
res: 150
